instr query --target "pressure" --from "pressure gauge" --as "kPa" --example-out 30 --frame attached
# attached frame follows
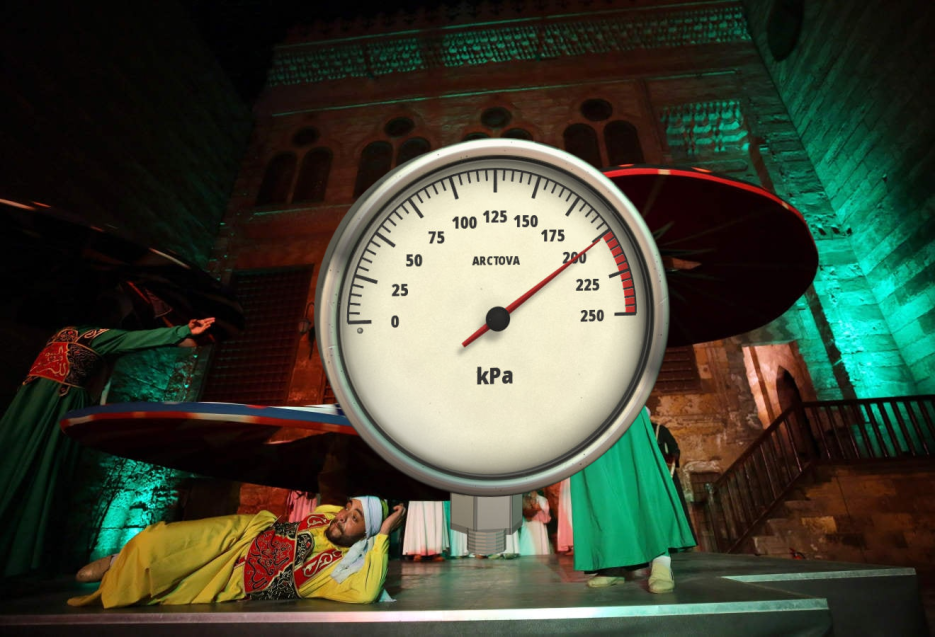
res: 200
